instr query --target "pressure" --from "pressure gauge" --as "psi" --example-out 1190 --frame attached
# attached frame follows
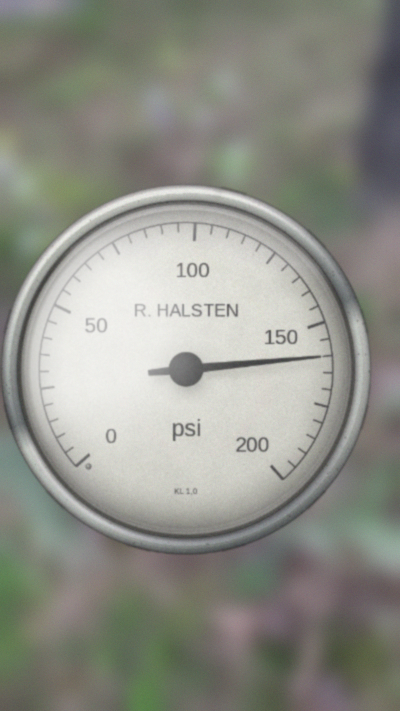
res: 160
